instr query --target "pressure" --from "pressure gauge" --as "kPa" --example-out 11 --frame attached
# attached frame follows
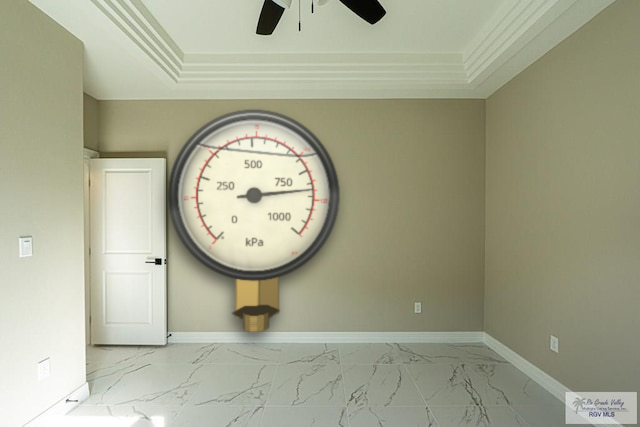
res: 825
